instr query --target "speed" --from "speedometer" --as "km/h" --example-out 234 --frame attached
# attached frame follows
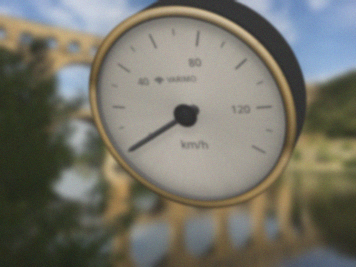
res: 0
